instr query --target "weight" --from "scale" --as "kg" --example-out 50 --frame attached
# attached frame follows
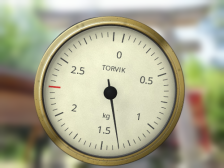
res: 1.35
